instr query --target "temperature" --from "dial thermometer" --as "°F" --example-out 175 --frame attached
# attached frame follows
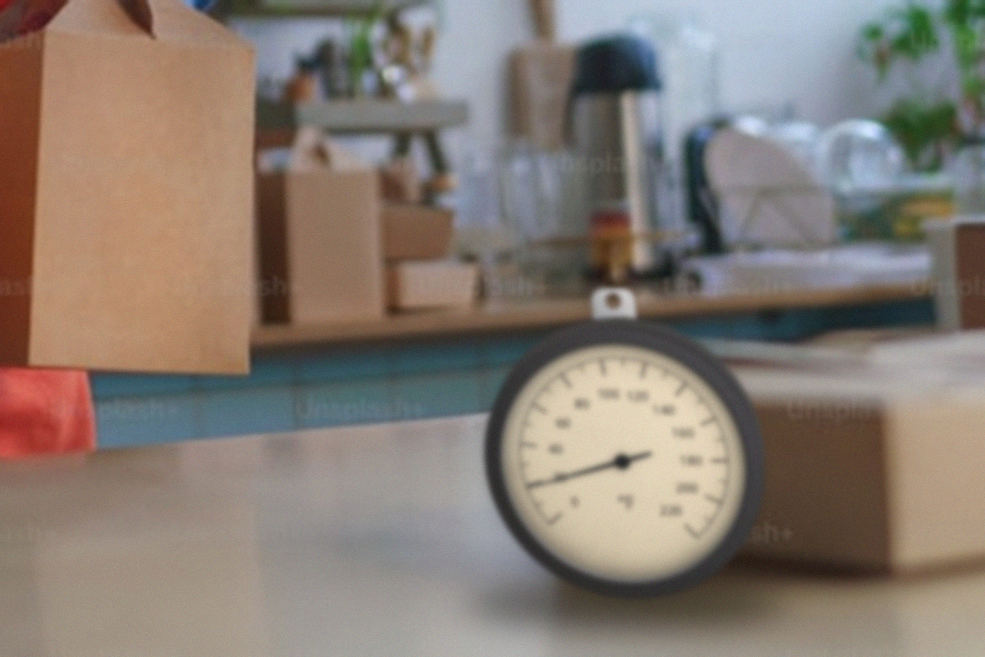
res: 20
